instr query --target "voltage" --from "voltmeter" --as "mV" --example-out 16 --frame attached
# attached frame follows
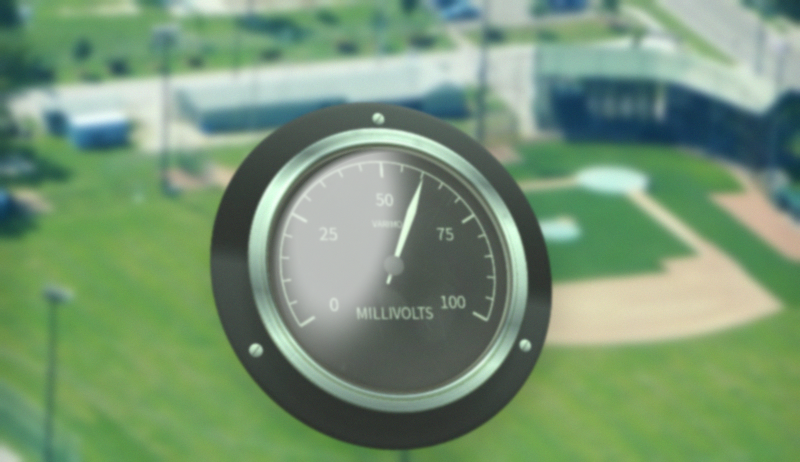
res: 60
